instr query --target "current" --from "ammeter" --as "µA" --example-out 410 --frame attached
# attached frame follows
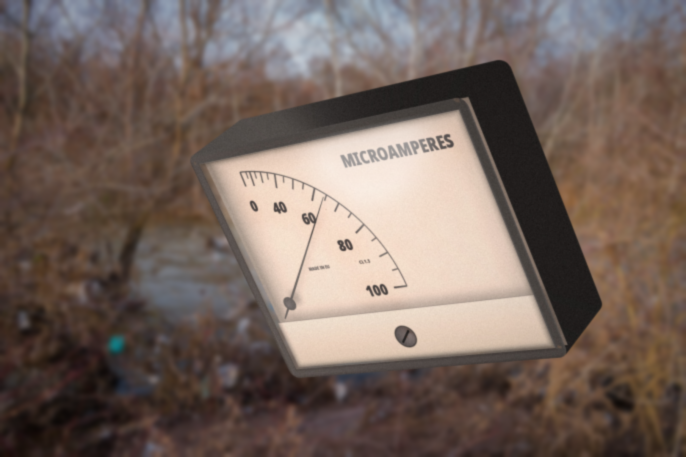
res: 65
